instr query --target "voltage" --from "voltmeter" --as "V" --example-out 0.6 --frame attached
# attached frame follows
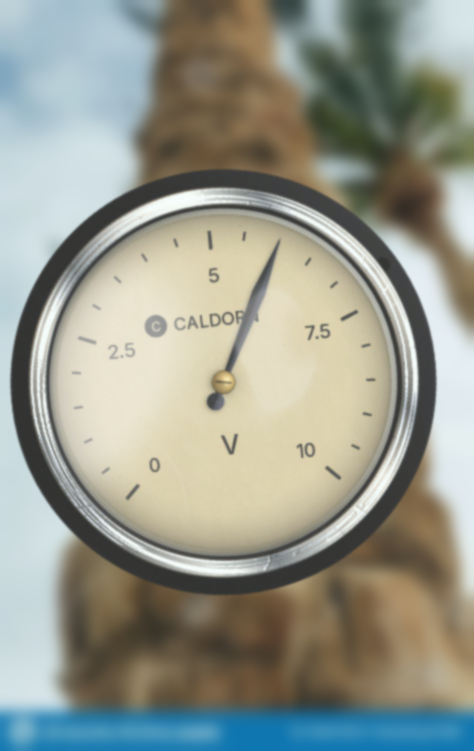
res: 6
